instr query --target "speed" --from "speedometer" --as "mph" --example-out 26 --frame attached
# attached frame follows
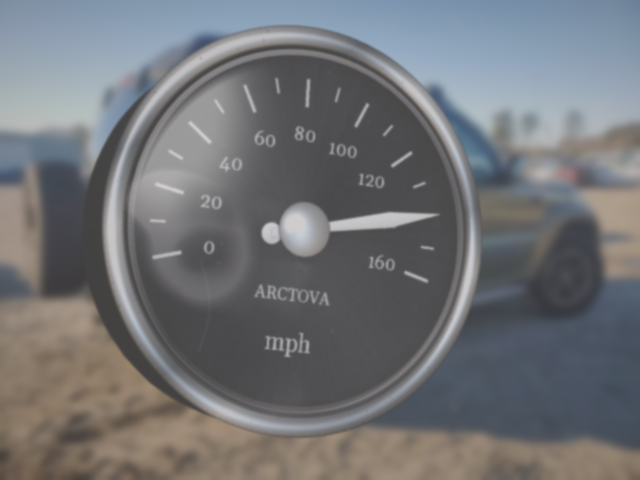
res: 140
